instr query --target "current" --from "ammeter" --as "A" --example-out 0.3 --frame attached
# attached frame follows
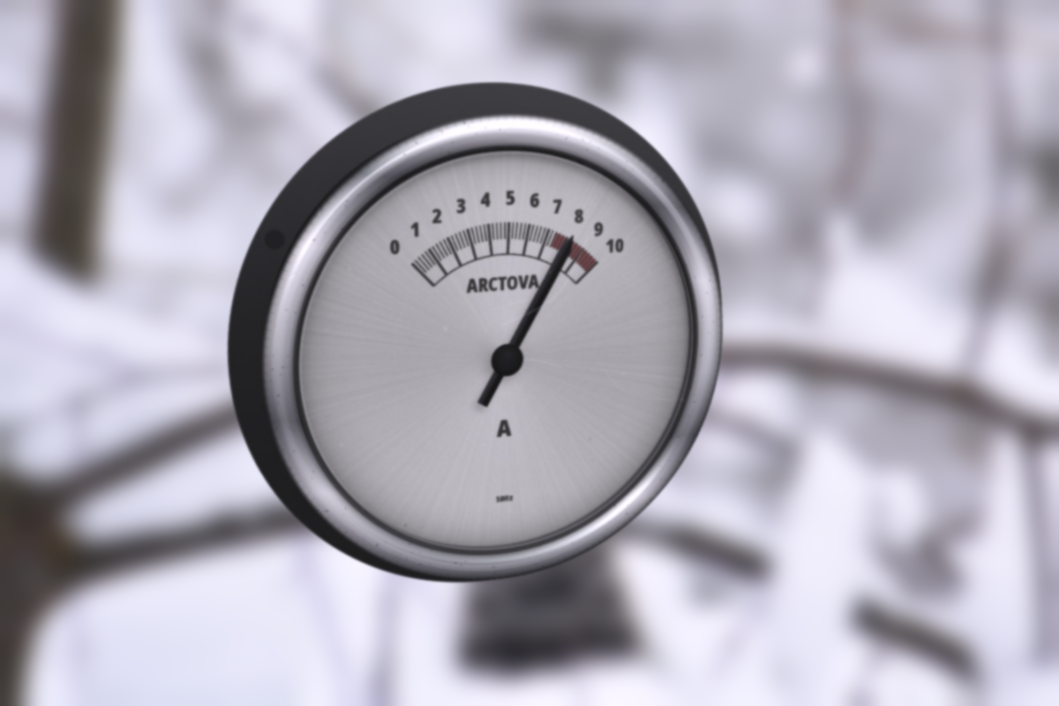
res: 8
